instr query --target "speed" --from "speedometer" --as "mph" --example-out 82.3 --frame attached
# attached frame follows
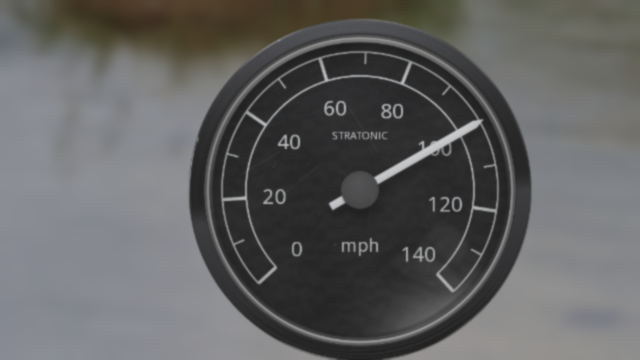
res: 100
